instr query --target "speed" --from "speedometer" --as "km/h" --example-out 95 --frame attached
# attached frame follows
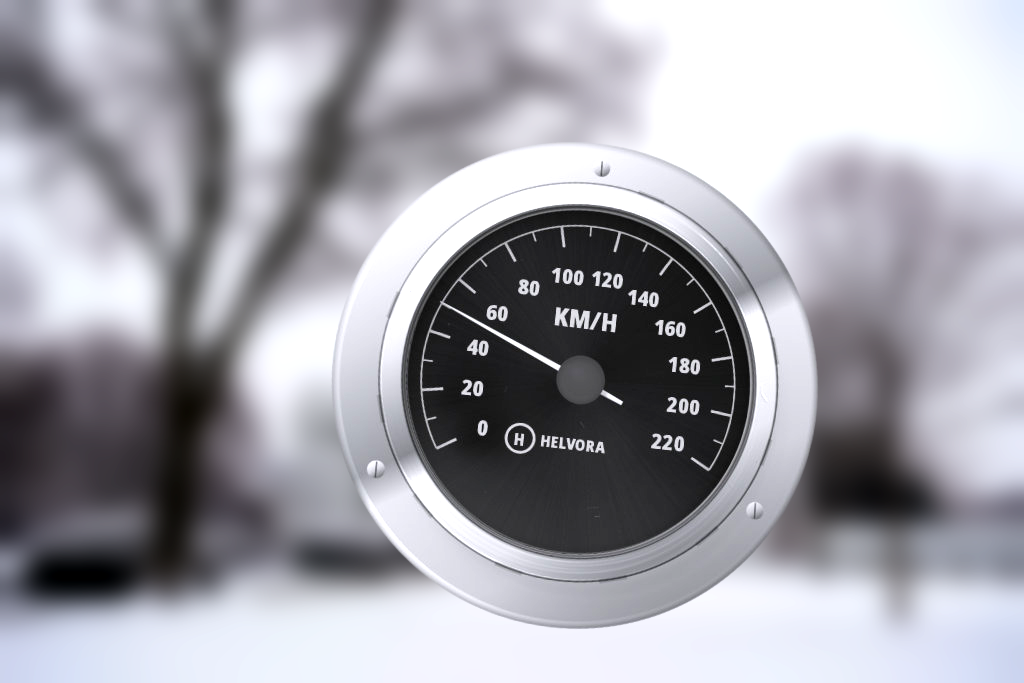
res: 50
